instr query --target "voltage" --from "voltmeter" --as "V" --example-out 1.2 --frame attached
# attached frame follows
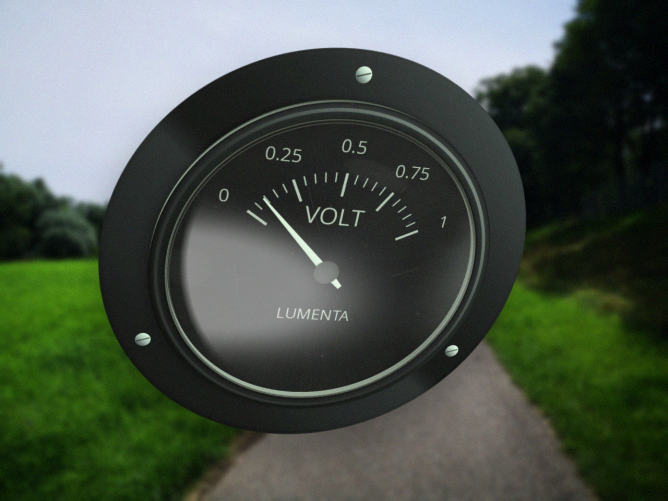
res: 0.1
